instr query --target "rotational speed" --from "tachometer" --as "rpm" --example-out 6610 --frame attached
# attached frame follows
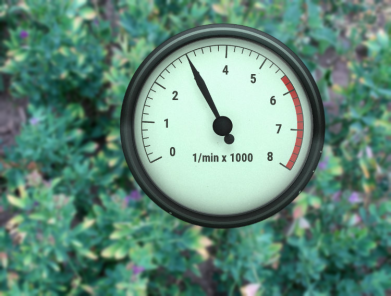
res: 3000
